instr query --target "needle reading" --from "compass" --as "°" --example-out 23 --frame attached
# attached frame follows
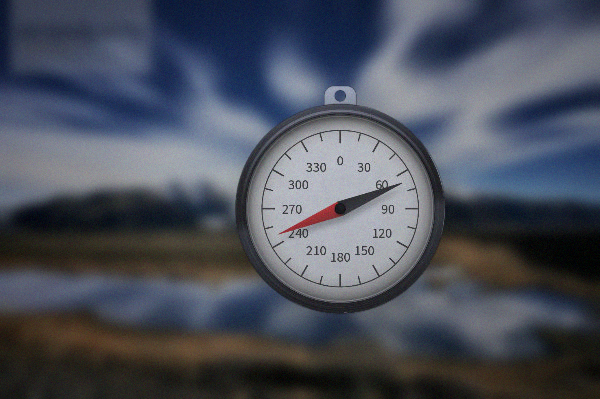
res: 247.5
